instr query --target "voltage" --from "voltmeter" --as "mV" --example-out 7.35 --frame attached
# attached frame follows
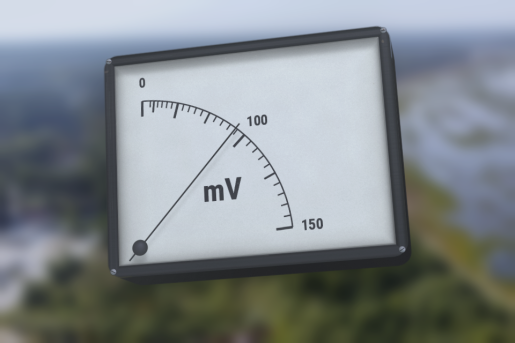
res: 95
